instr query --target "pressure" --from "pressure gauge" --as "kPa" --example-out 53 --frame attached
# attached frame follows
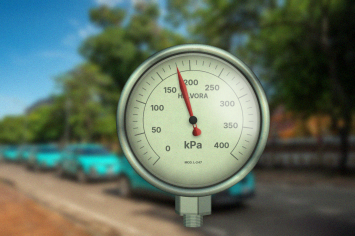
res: 180
